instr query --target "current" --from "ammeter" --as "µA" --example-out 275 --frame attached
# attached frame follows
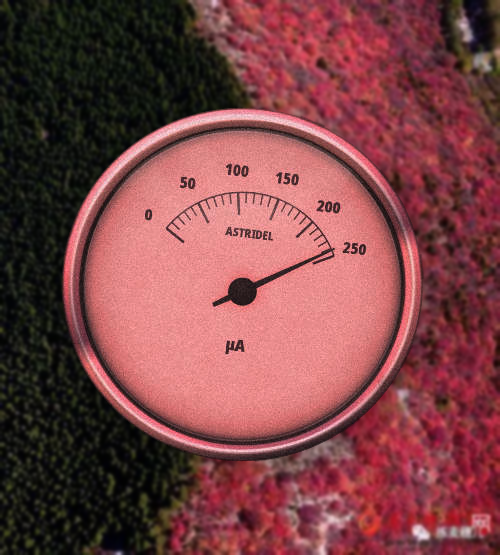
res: 240
